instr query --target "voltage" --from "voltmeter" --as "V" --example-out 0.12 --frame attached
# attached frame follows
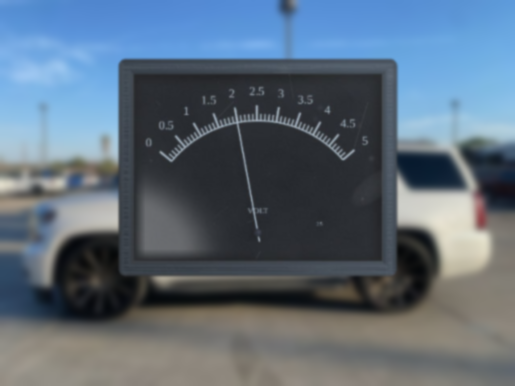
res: 2
